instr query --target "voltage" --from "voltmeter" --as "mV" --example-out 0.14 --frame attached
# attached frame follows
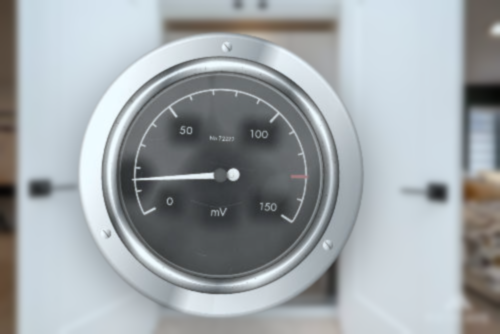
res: 15
